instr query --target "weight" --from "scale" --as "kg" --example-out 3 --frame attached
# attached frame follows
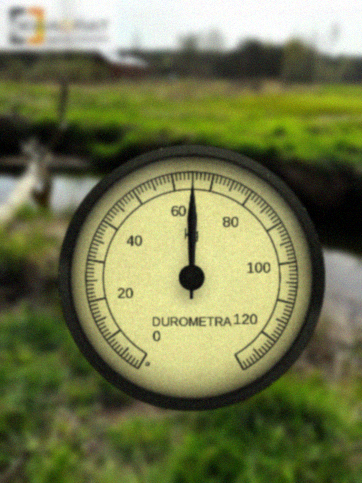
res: 65
